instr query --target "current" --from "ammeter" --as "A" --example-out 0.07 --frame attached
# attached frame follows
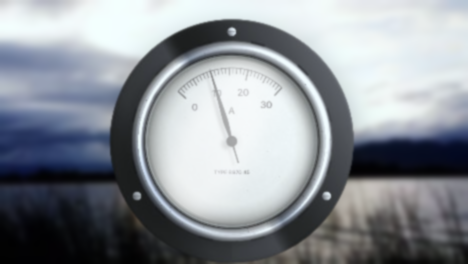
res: 10
